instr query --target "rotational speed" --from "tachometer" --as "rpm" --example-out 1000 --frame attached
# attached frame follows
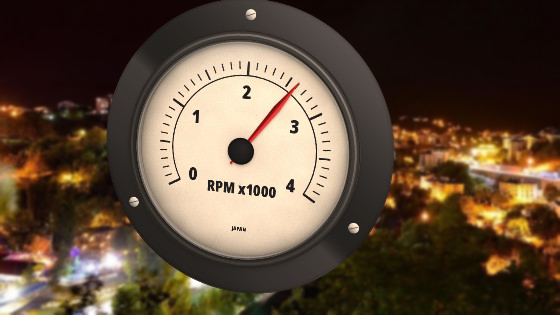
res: 2600
